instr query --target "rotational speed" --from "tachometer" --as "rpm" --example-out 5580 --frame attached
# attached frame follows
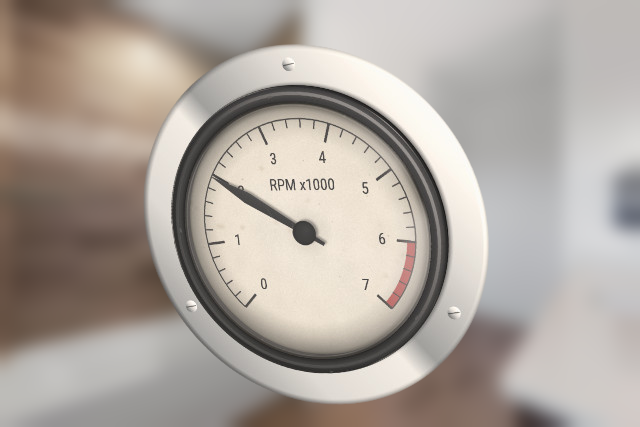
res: 2000
